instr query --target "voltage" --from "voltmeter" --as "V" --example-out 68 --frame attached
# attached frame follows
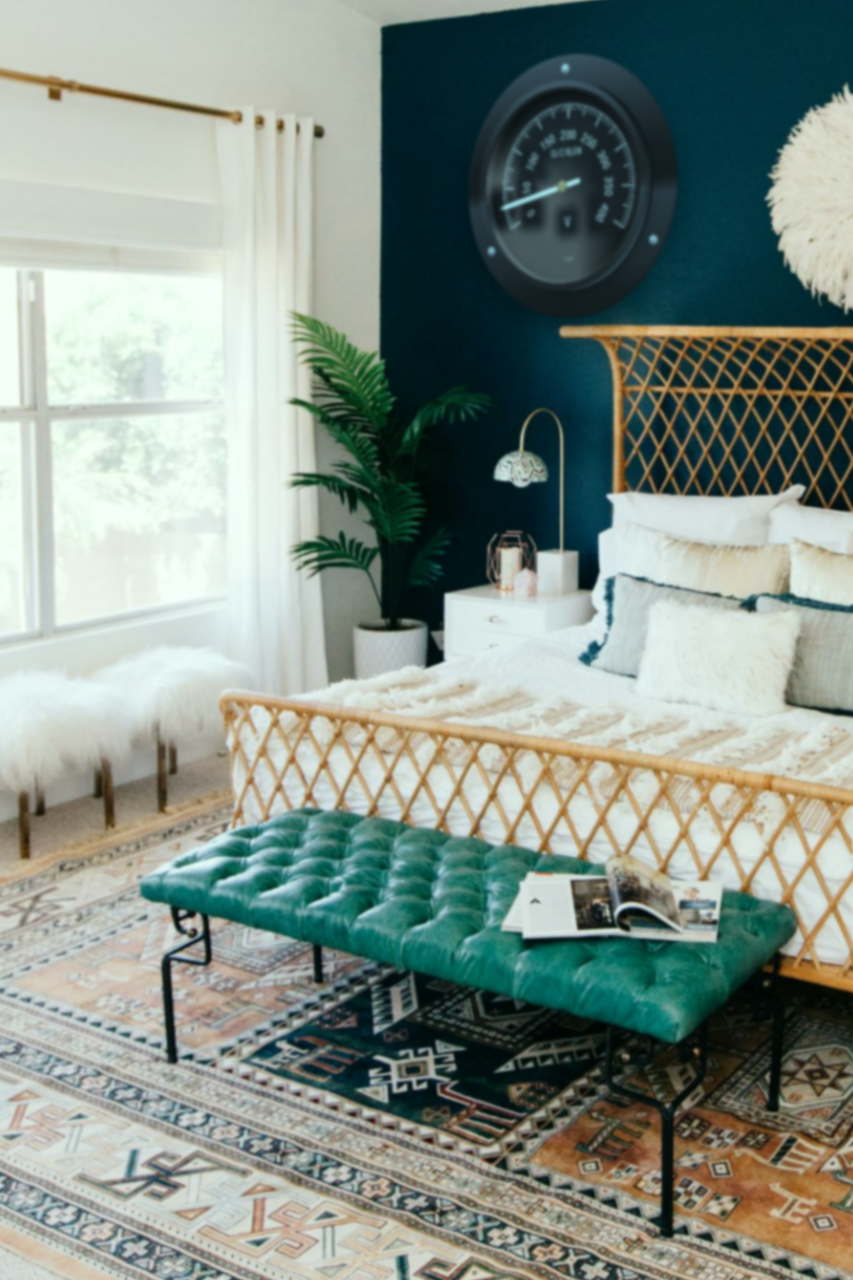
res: 25
